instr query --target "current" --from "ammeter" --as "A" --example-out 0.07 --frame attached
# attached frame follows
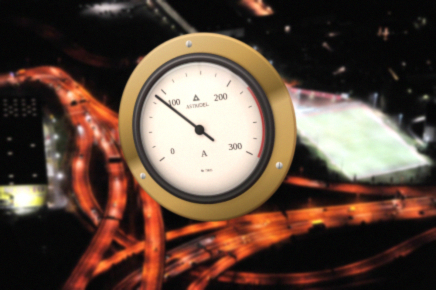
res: 90
